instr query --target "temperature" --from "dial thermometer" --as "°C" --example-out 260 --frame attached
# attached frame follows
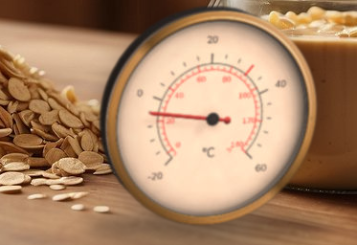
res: -4
